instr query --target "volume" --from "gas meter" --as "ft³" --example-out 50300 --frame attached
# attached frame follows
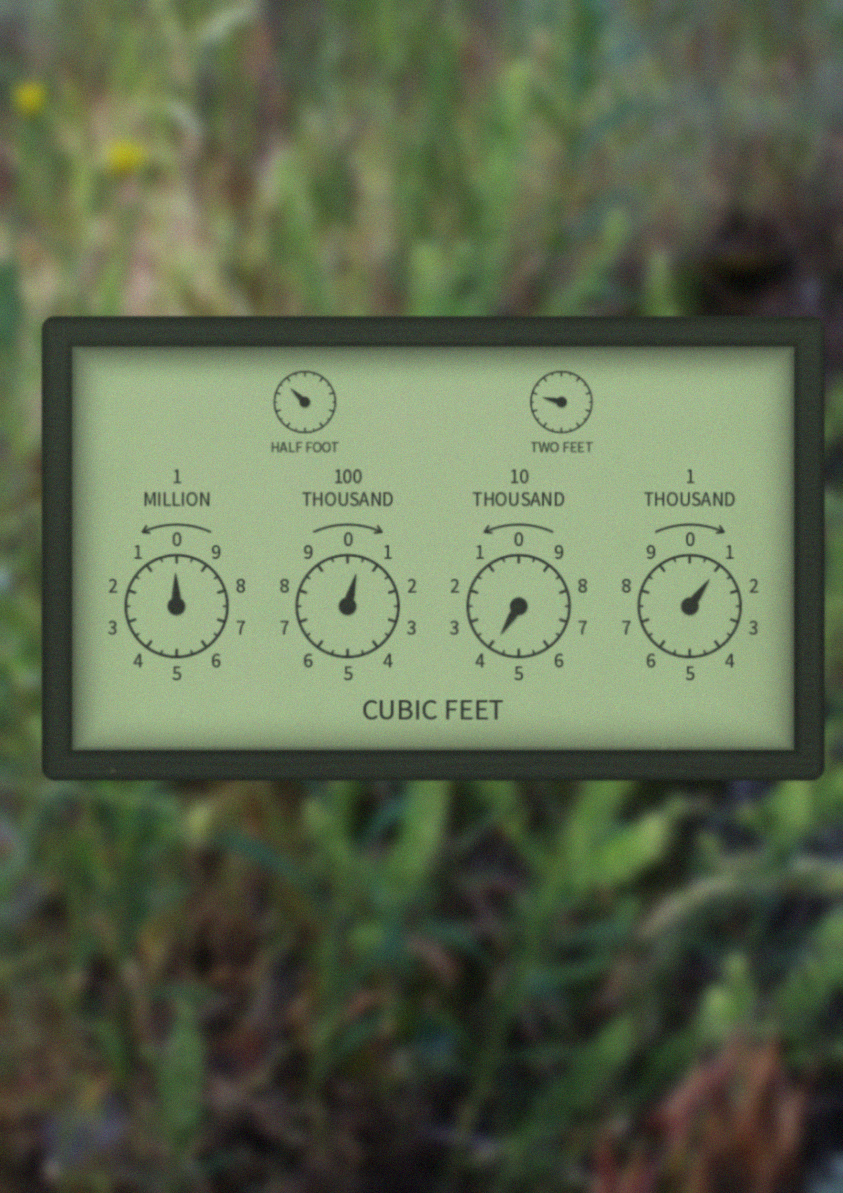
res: 4100
